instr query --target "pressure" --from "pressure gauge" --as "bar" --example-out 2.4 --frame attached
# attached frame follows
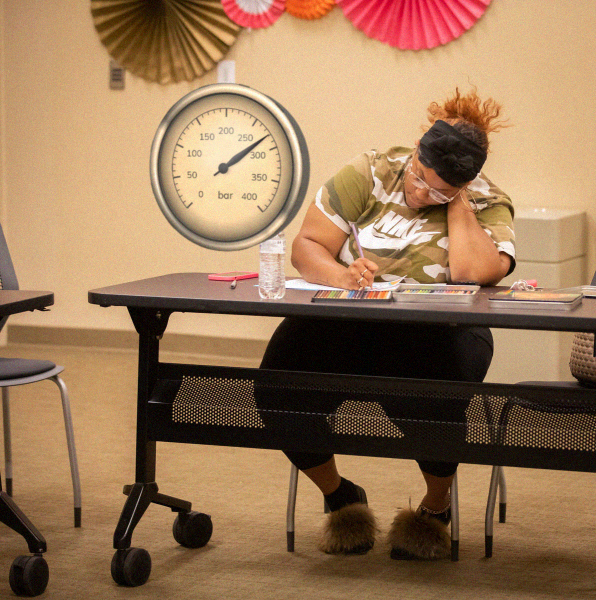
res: 280
